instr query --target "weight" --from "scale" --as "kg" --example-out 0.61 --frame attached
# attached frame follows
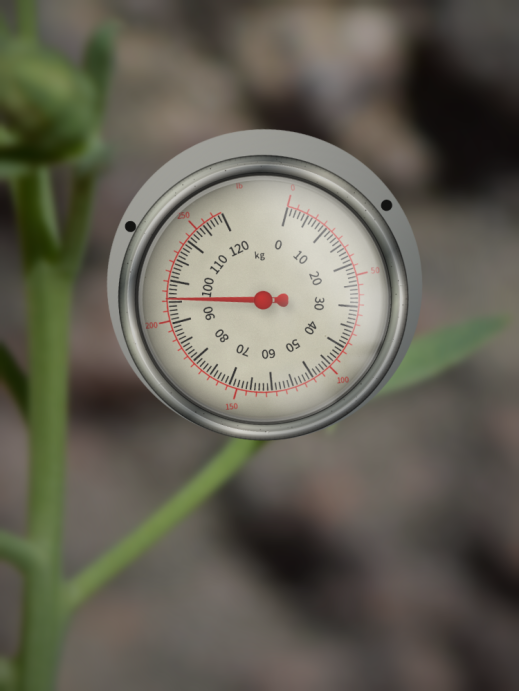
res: 96
